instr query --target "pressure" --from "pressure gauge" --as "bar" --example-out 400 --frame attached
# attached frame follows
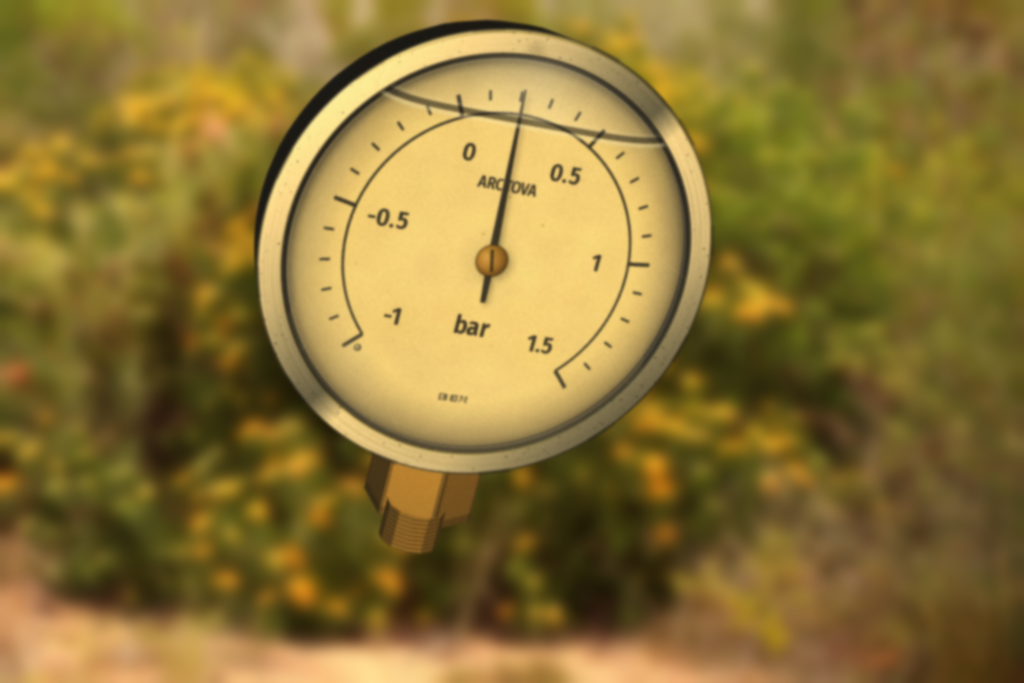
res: 0.2
